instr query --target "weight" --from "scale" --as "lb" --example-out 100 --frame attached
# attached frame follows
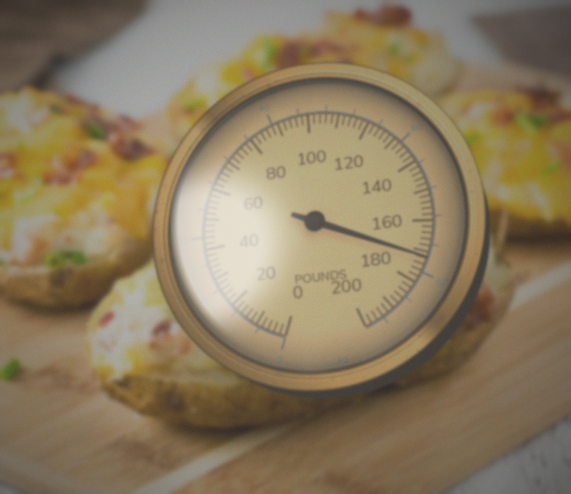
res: 172
